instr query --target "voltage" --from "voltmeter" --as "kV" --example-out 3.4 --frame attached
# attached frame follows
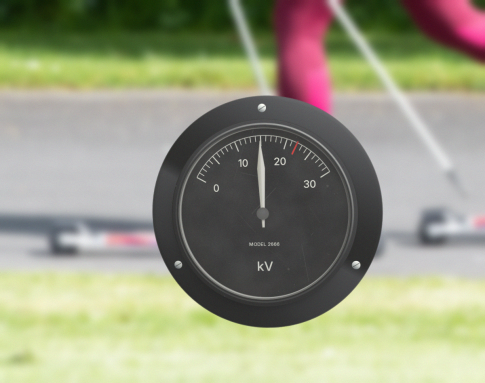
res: 15
